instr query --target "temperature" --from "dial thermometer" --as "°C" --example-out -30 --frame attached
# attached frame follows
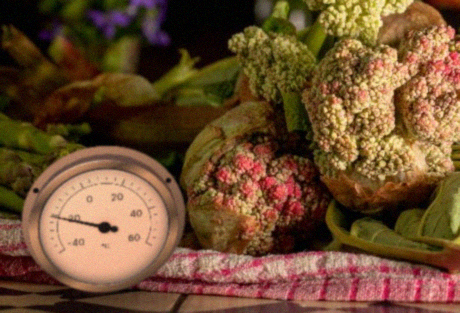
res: -20
